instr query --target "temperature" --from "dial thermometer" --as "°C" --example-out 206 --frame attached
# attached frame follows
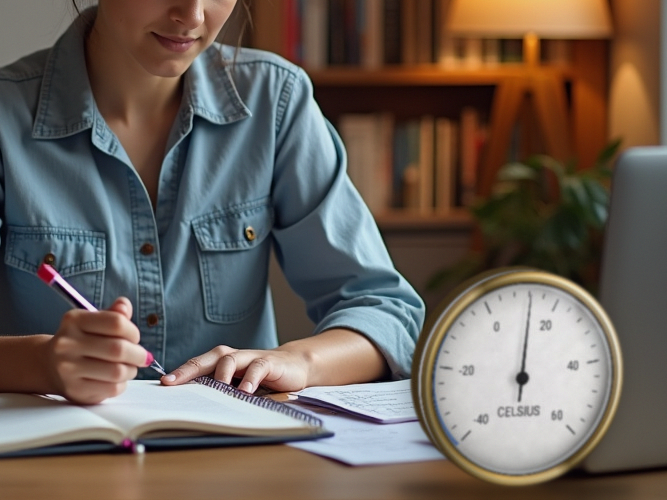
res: 12
